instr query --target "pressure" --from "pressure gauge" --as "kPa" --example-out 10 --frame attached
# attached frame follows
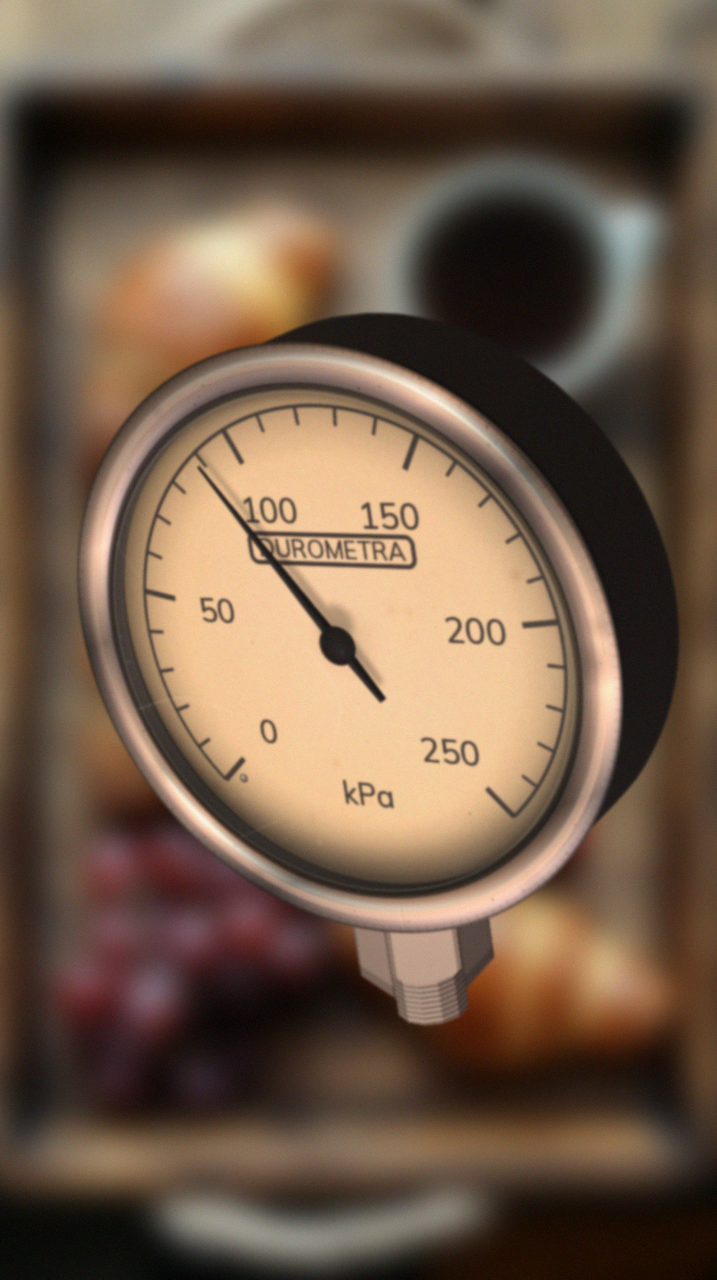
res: 90
